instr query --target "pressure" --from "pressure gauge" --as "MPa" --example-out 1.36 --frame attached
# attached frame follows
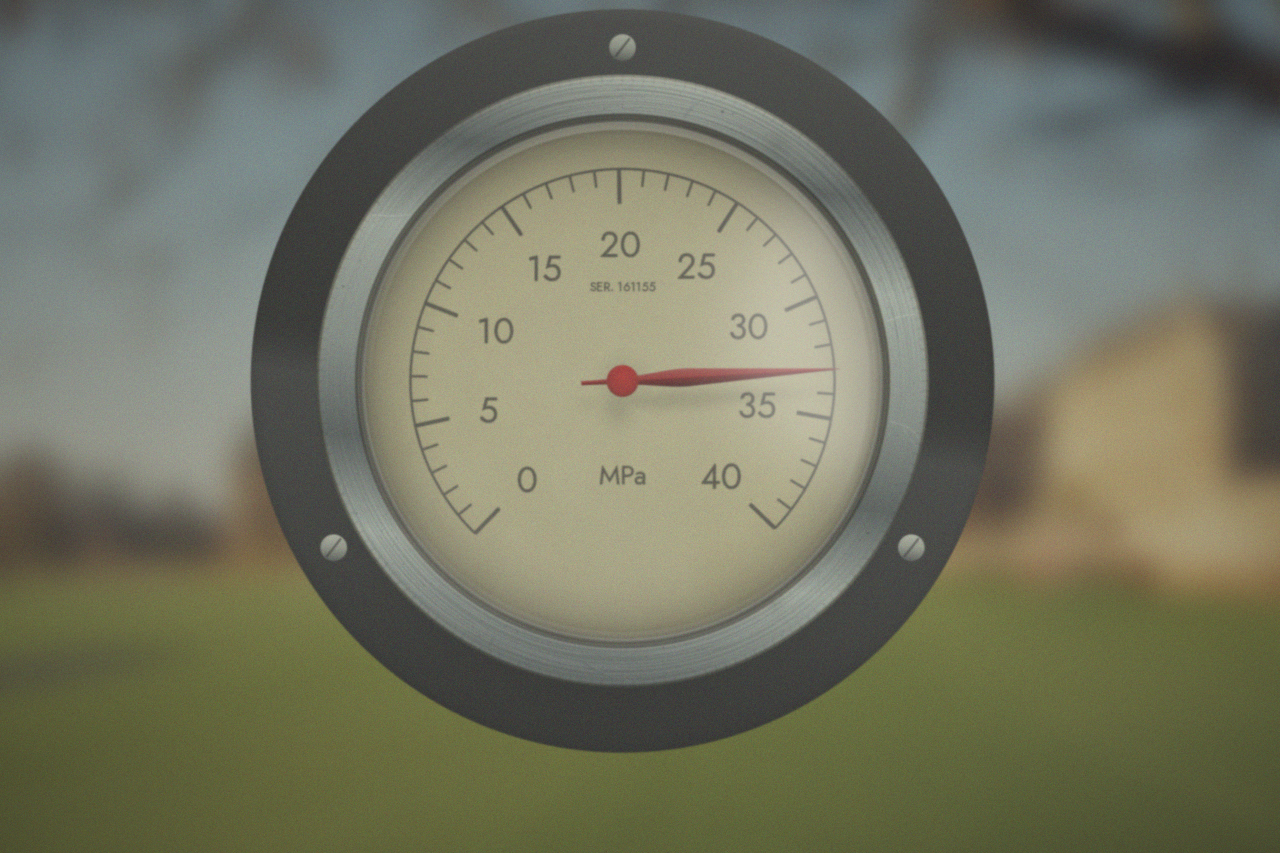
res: 33
